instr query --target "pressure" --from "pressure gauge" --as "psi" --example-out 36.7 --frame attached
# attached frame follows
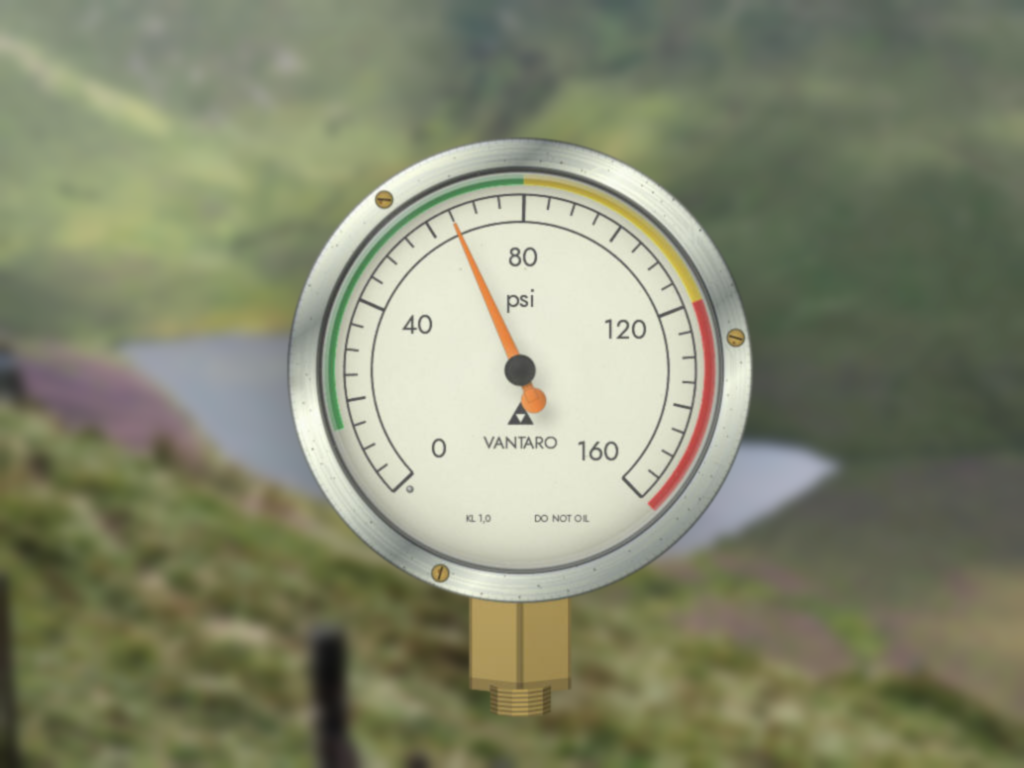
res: 65
